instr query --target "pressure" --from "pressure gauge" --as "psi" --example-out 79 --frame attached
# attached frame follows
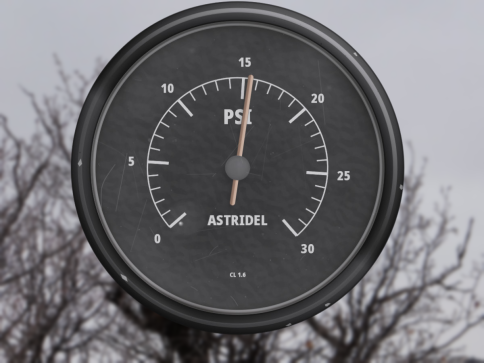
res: 15.5
